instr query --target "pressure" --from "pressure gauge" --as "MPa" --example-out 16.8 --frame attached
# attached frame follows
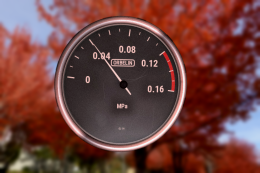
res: 0.04
